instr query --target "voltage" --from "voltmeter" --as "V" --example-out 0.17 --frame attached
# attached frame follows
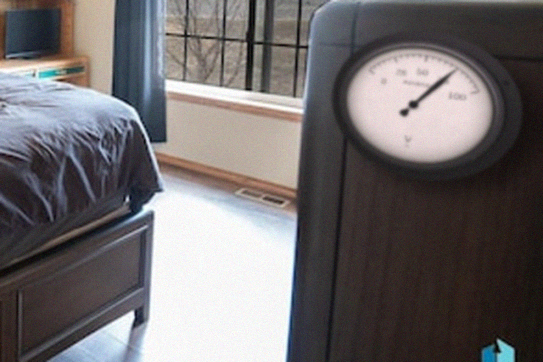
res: 75
